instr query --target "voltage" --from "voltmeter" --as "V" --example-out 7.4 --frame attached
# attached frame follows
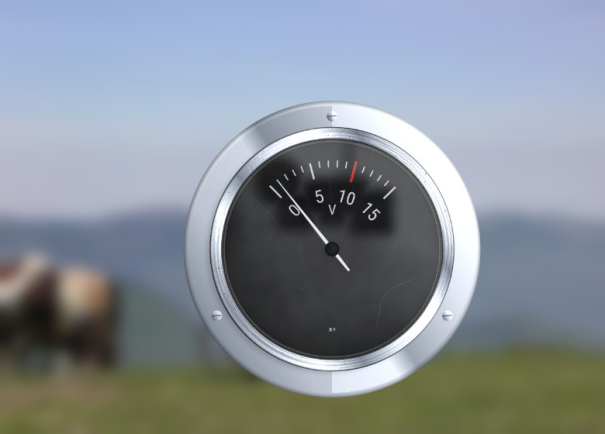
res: 1
